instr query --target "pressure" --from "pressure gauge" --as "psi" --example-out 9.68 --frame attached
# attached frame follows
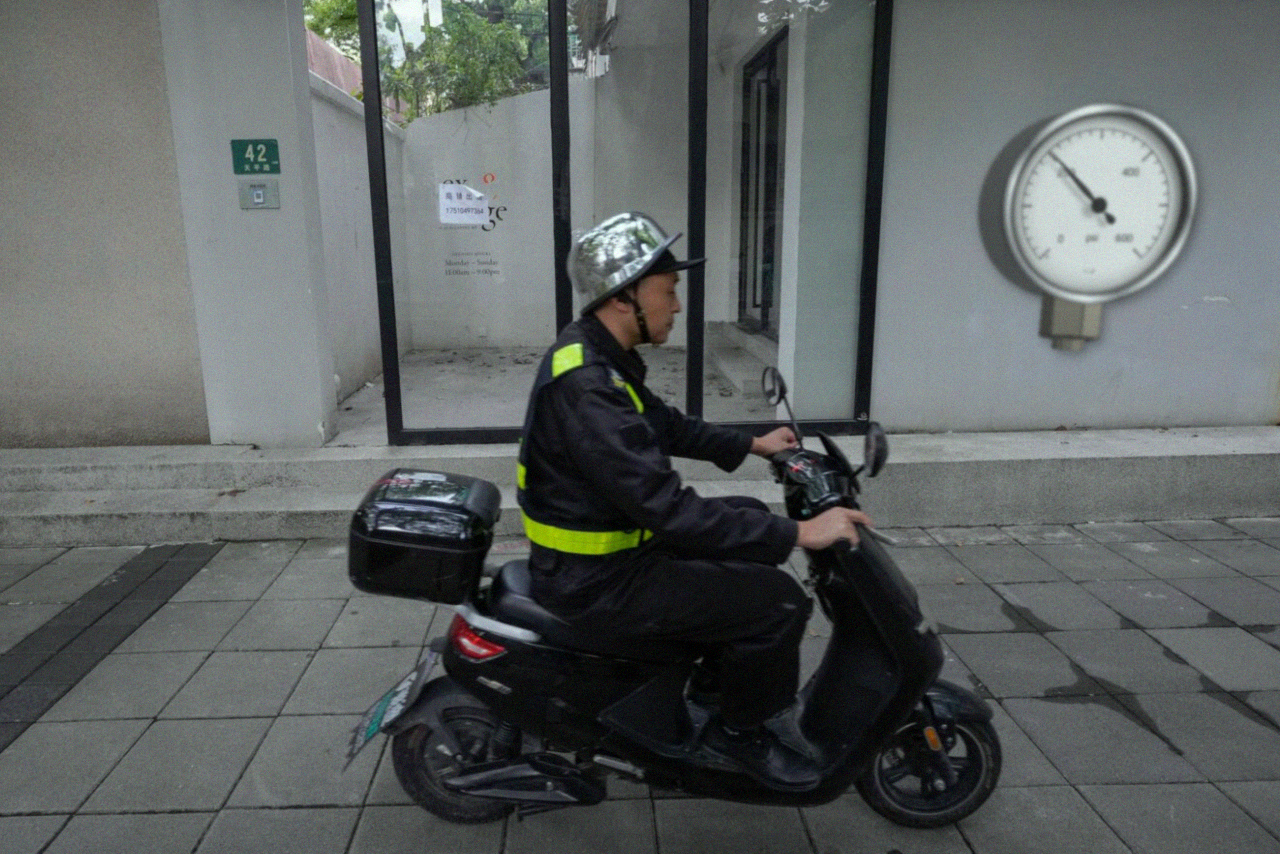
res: 200
